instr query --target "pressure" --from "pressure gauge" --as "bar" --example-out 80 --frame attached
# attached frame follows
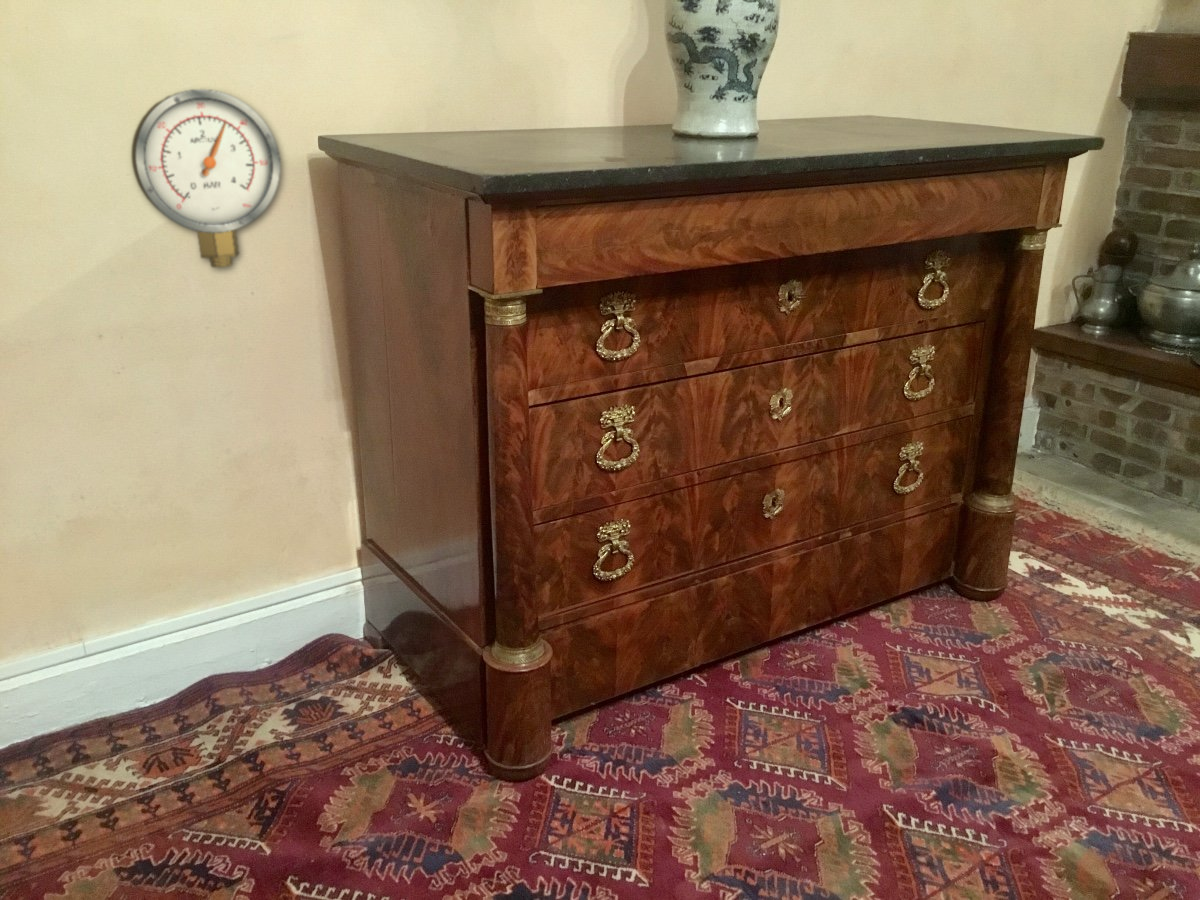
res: 2.5
